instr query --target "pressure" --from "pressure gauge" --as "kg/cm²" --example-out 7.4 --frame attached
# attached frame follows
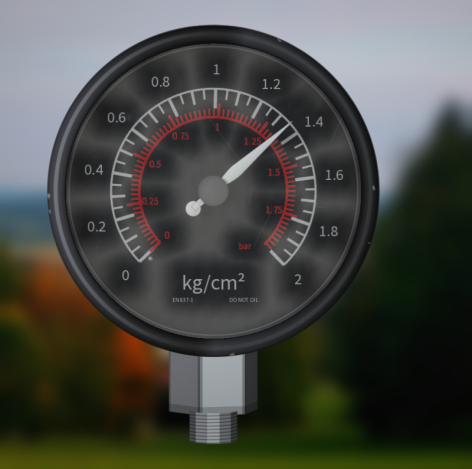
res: 1.35
